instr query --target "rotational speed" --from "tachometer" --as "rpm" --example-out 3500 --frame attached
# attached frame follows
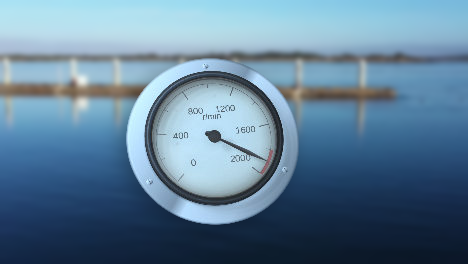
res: 1900
